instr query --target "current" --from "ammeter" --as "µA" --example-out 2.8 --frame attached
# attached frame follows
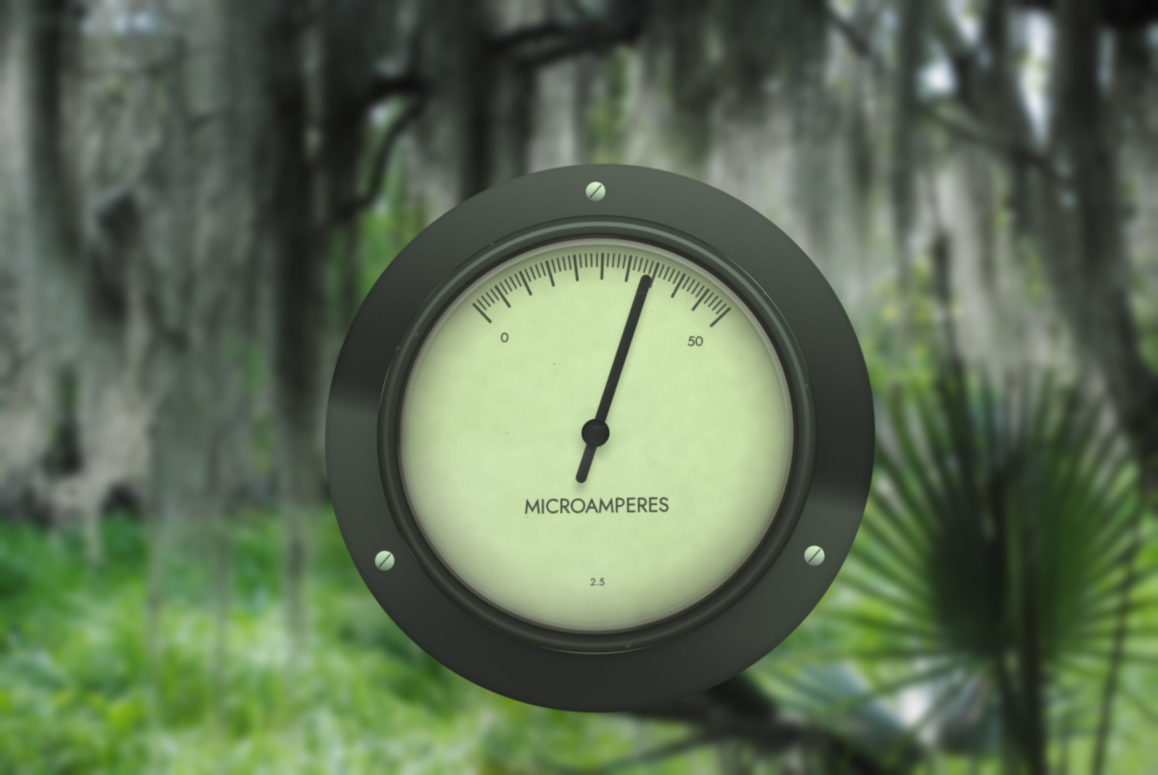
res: 34
